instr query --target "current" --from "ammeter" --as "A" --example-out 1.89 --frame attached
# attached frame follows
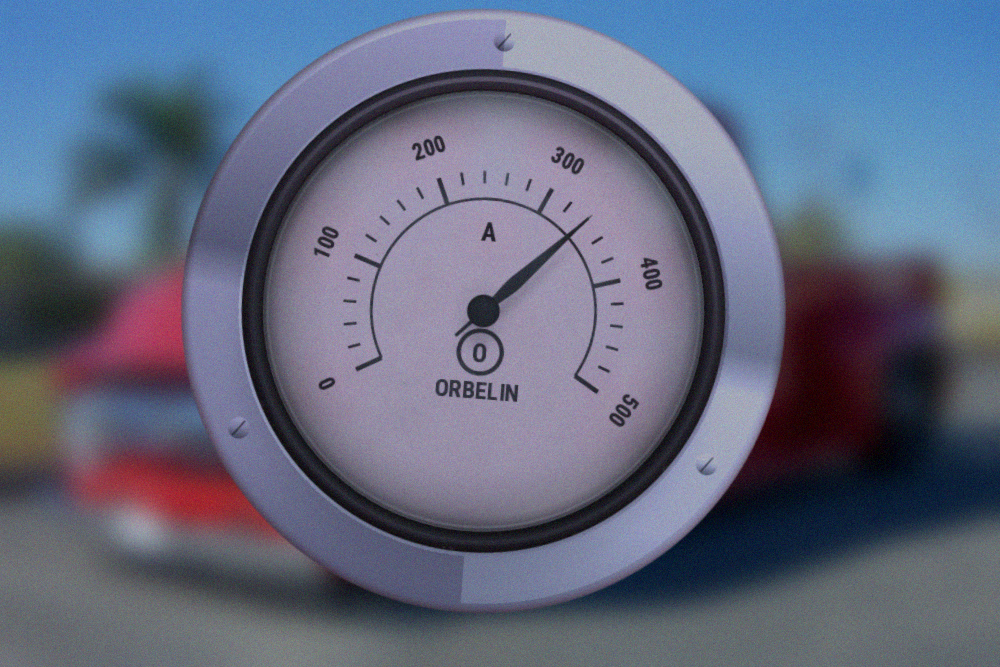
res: 340
